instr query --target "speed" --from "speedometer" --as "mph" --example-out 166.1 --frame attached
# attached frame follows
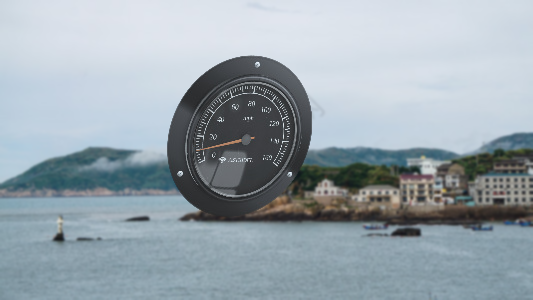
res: 10
